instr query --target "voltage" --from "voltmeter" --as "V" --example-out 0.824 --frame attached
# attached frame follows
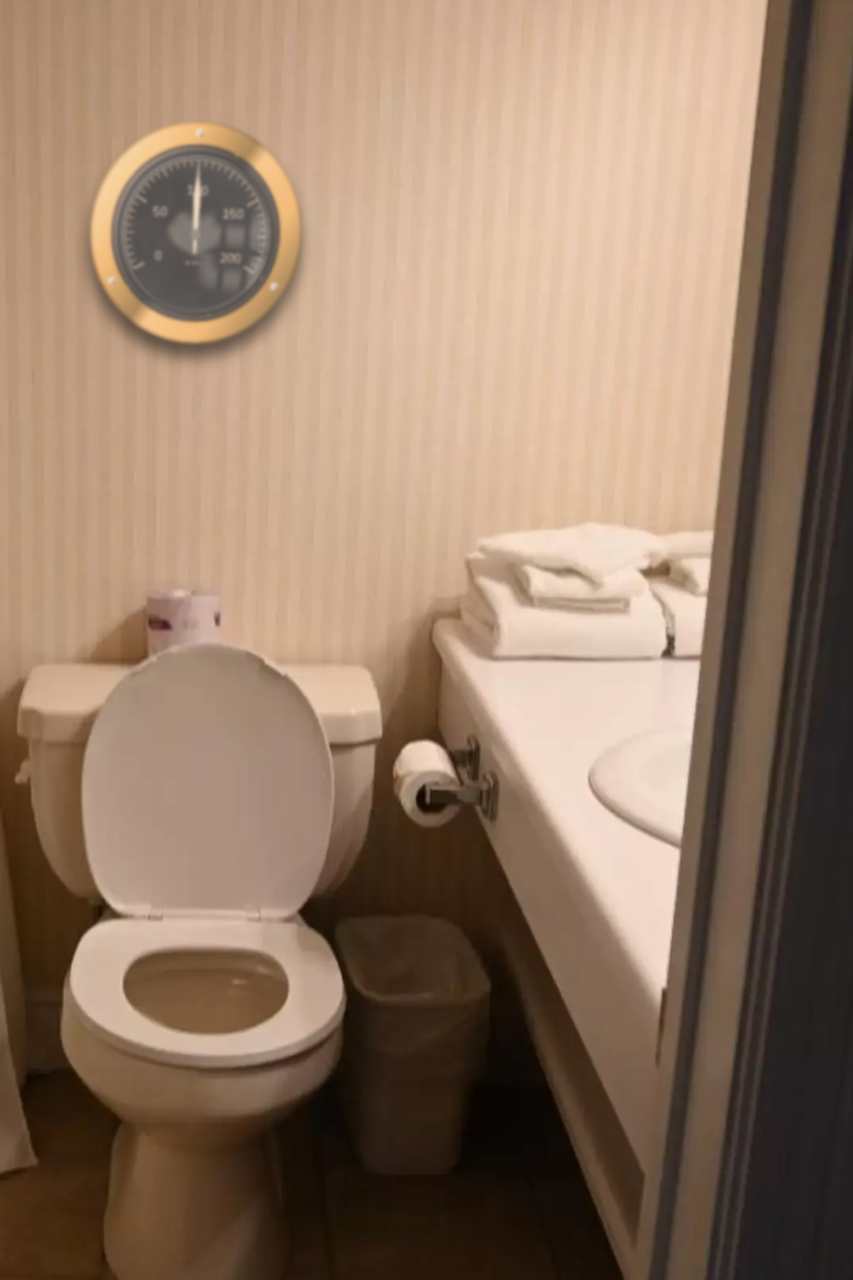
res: 100
